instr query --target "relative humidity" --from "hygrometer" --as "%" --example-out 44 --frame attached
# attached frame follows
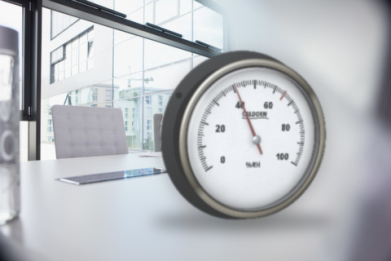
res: 40
